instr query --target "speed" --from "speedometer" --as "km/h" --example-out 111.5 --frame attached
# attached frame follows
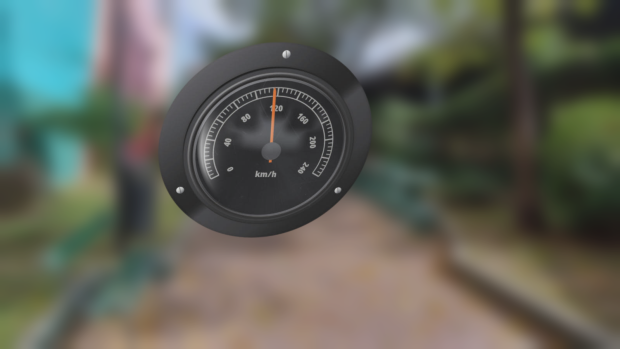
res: 116
